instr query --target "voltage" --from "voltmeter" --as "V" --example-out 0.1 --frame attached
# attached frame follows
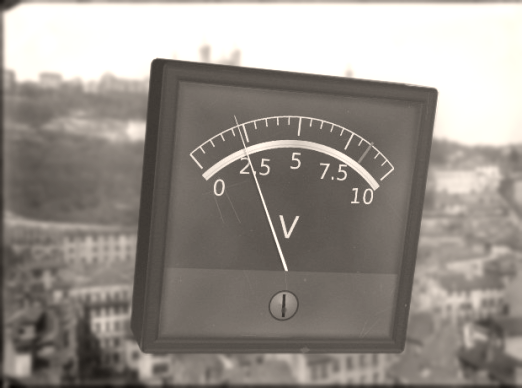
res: 2.25
